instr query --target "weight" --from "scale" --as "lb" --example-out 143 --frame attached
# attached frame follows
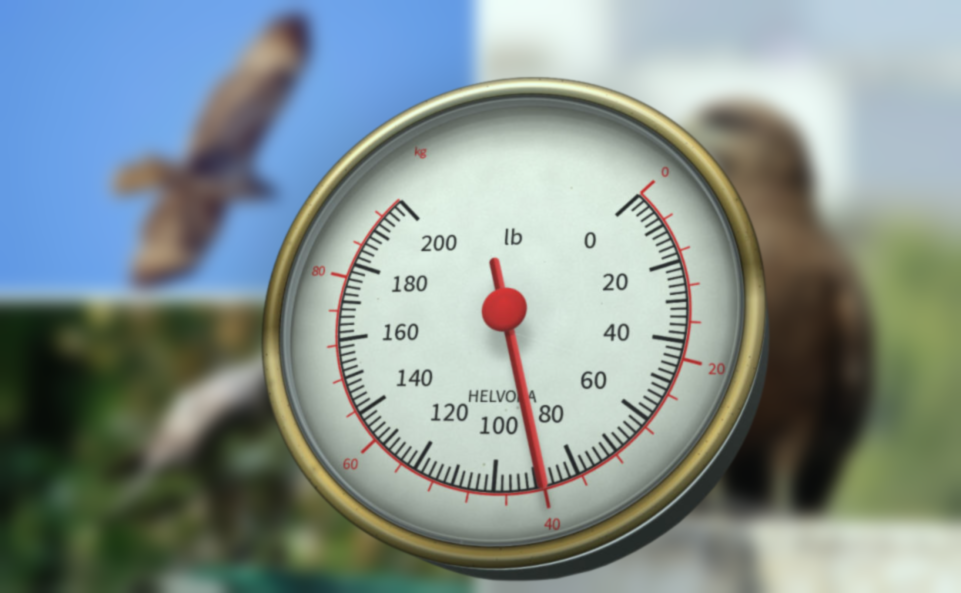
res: 88
